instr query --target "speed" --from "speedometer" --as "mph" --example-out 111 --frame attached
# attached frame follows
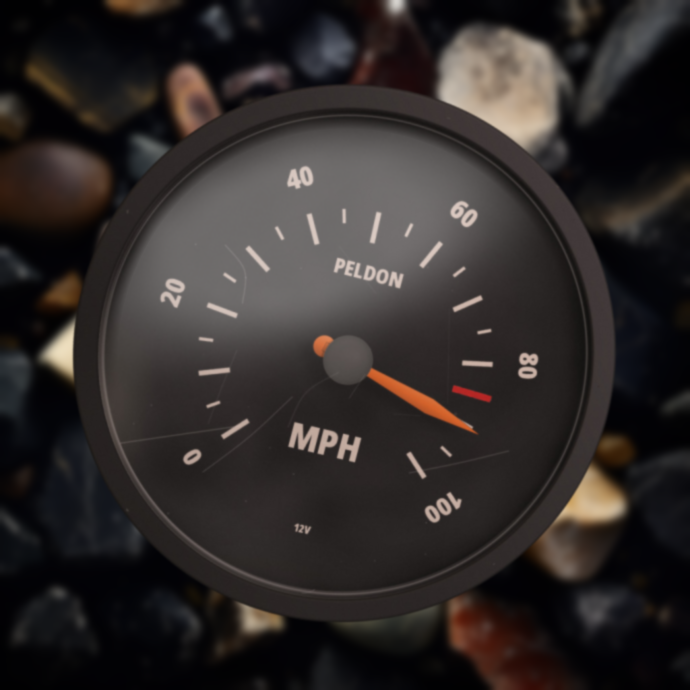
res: 90
